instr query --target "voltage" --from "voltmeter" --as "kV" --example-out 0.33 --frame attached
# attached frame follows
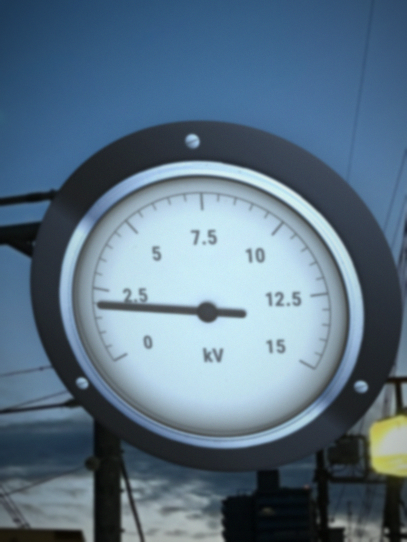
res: 2
